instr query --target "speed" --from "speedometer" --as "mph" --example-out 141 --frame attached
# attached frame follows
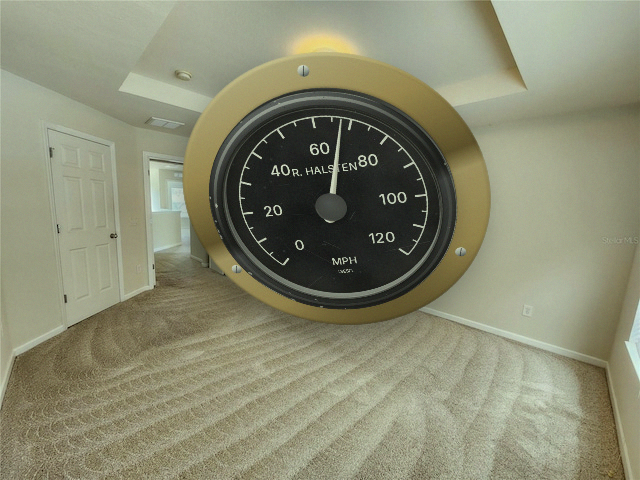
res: 67.5
